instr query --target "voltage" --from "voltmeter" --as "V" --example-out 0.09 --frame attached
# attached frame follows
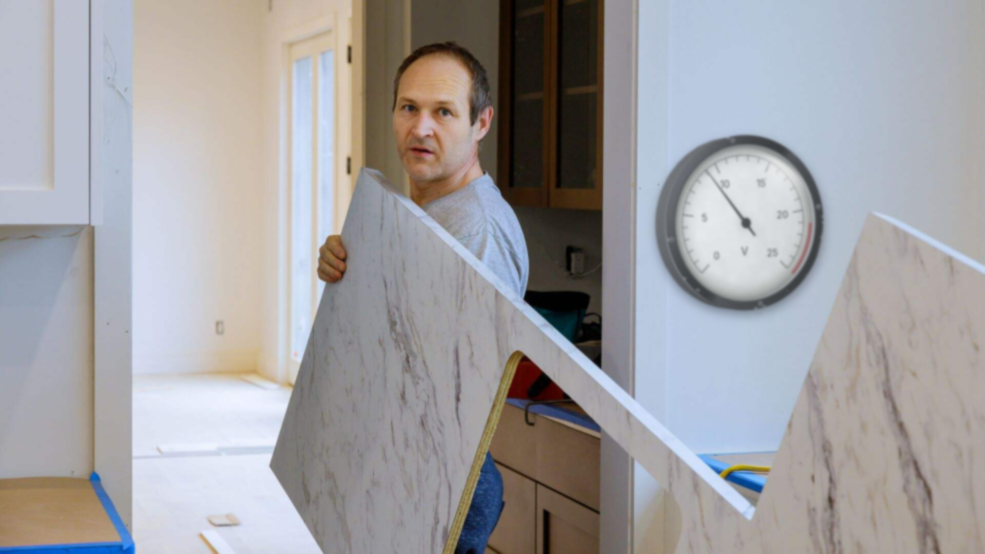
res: 9
